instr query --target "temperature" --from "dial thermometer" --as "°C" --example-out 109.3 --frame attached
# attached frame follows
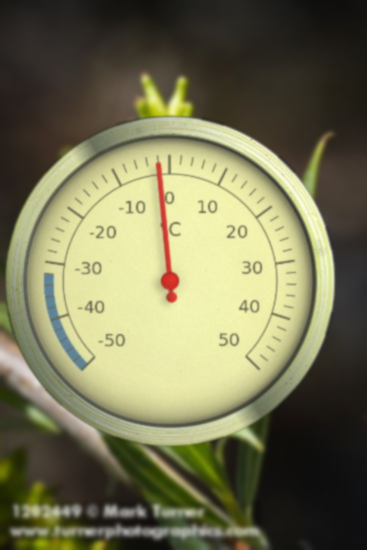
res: -2
